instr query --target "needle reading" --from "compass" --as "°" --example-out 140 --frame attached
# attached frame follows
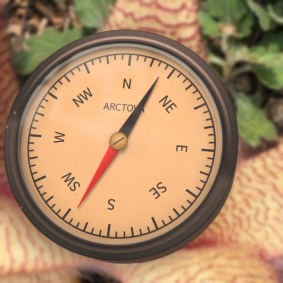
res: 205
